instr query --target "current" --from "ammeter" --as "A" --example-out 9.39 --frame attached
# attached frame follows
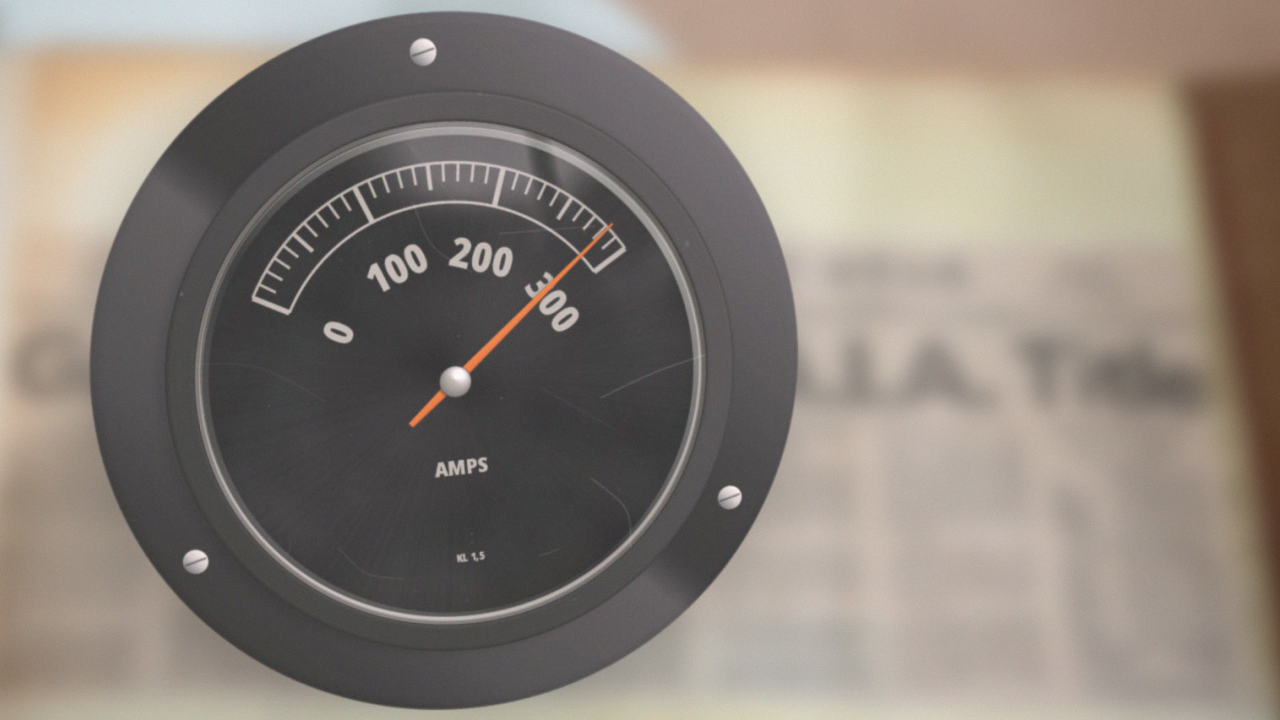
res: 280
